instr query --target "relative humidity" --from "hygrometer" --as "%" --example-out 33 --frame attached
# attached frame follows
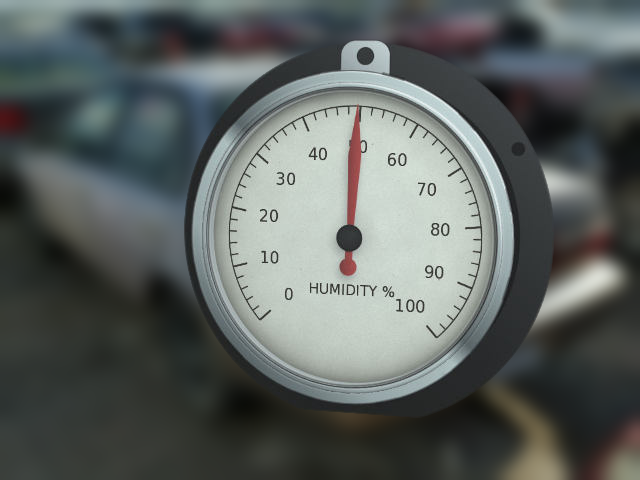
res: 50
